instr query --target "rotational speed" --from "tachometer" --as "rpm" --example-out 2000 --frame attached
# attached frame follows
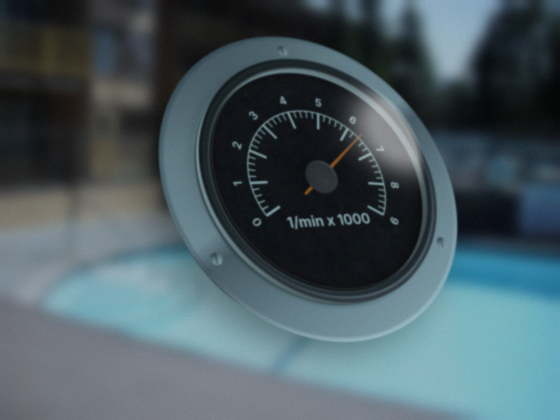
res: 6400
